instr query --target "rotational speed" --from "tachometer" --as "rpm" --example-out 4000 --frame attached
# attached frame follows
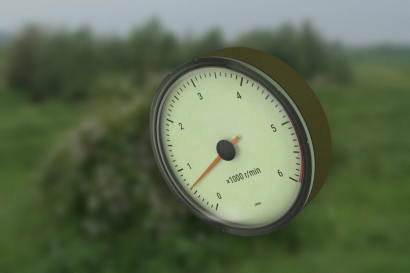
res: 600
